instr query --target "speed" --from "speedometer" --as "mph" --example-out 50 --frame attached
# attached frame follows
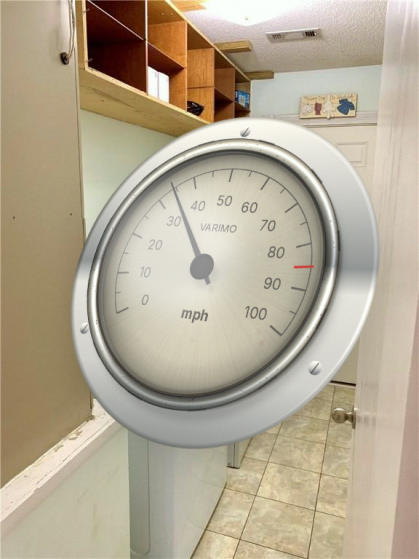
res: 35
